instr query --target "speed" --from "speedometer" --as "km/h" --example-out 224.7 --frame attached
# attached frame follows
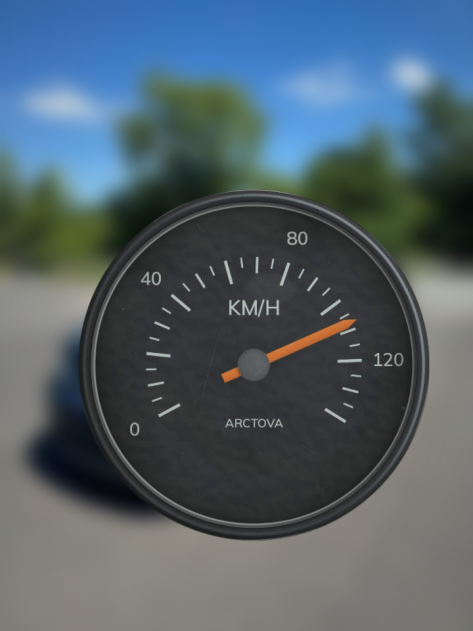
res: 107.5
